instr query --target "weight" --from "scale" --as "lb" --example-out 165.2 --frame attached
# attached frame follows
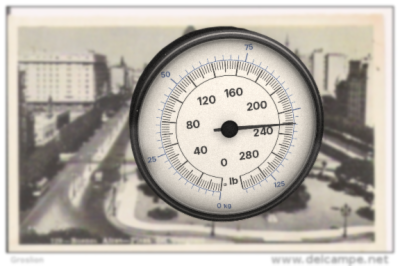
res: 230
